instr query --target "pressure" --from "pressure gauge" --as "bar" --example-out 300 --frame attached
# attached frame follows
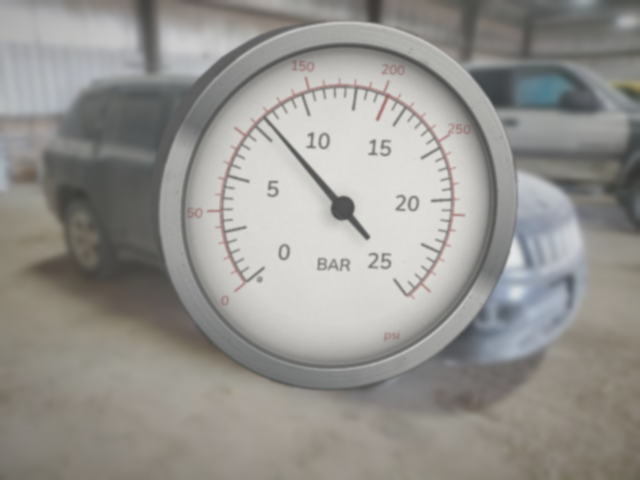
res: 8
